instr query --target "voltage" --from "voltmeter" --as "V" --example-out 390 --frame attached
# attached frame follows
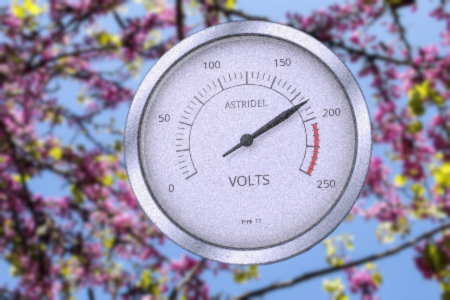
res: 185
